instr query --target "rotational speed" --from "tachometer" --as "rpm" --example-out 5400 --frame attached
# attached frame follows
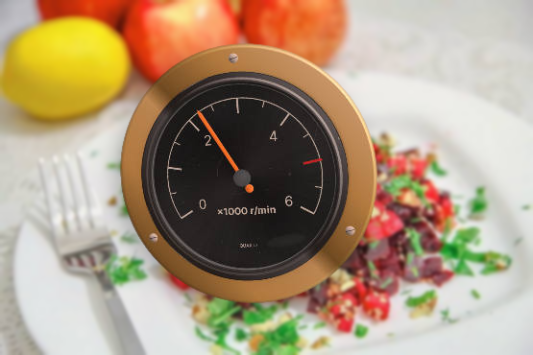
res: 2250
